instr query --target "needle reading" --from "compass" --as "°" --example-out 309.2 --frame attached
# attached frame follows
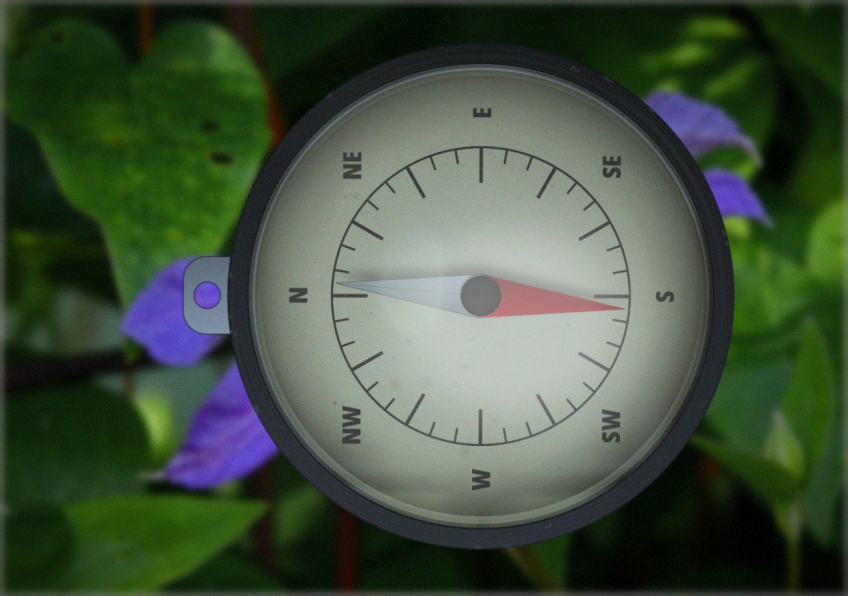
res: 185
